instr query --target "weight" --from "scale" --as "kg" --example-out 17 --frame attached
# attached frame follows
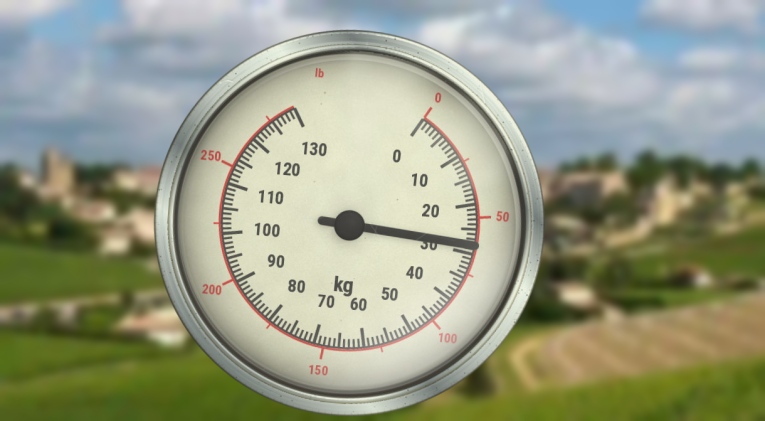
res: 28
